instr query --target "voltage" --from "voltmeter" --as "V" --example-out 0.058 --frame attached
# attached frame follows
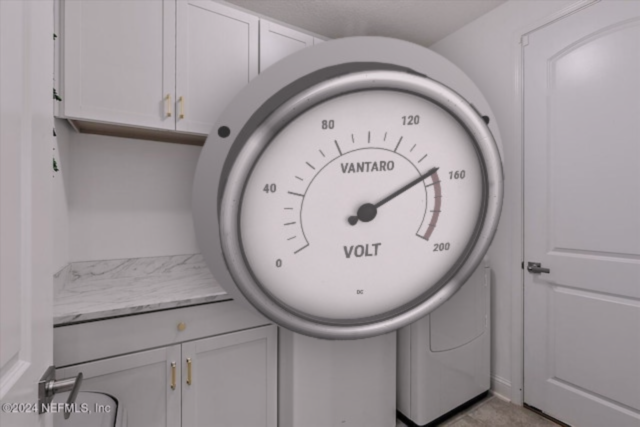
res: 150
